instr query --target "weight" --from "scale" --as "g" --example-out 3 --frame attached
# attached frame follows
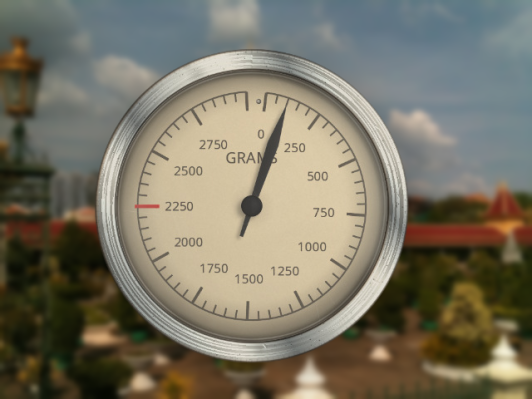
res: 100
